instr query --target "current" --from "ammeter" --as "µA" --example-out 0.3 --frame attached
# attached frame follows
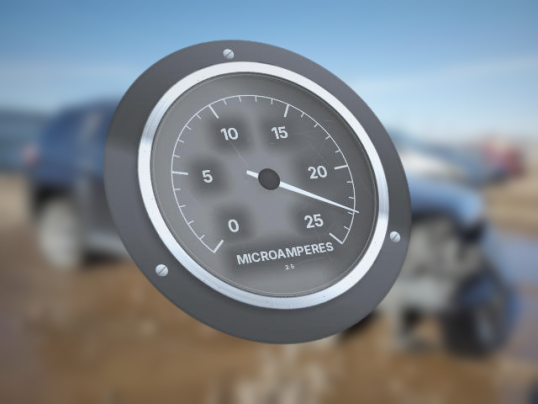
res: 23
